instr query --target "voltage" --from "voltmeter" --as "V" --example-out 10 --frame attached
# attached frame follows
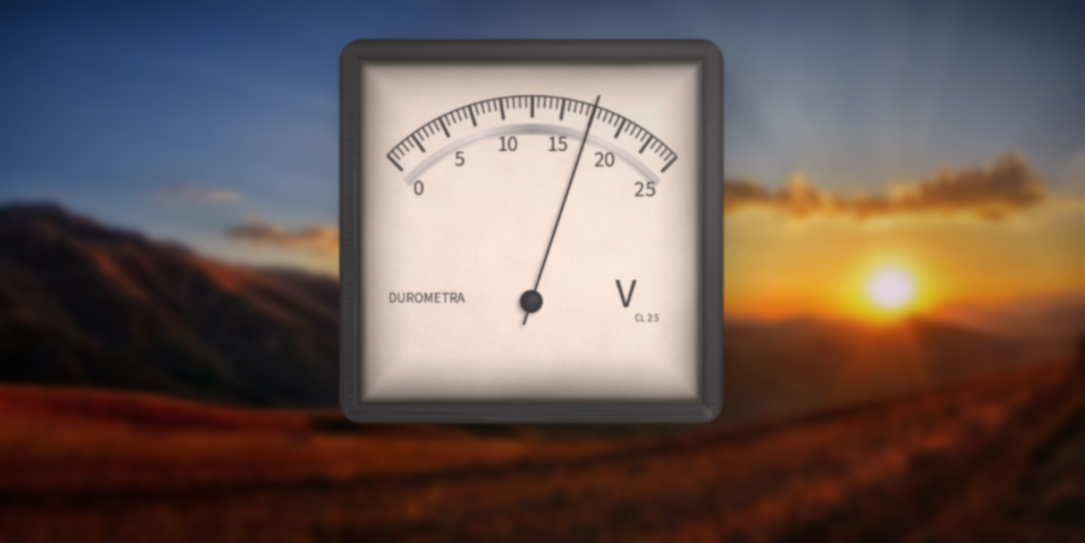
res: 17.5
